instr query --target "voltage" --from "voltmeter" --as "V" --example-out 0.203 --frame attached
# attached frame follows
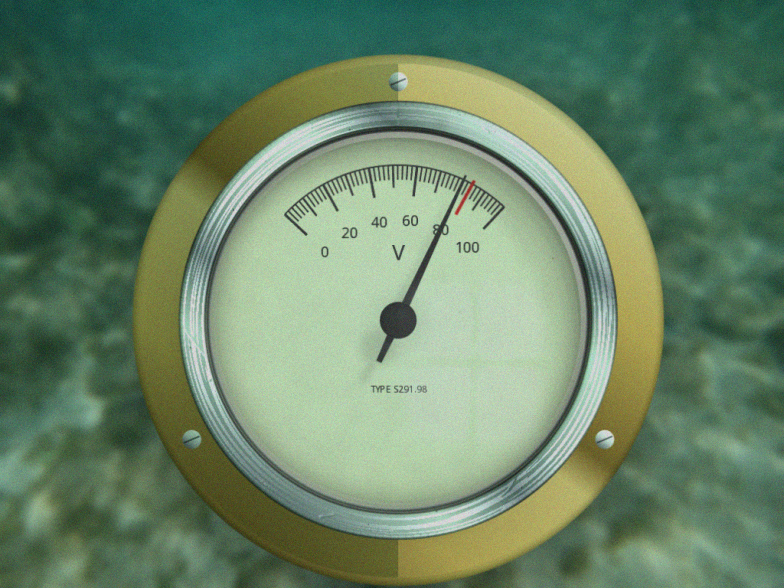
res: 80
